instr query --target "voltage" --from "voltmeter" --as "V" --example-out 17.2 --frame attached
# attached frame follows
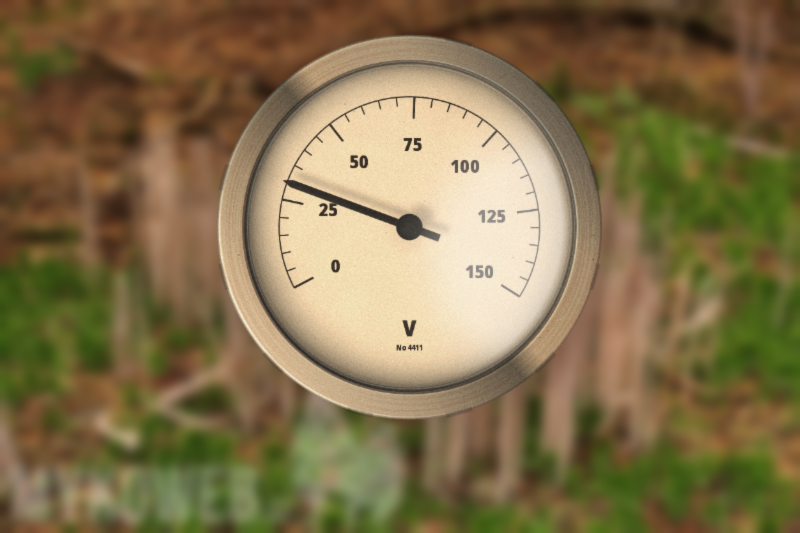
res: 30
